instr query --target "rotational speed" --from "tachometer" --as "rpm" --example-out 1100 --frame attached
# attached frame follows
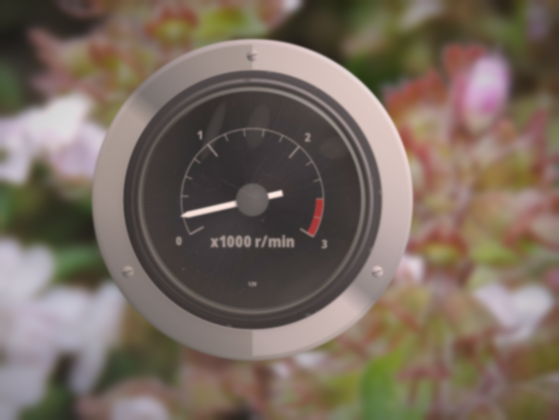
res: 200
